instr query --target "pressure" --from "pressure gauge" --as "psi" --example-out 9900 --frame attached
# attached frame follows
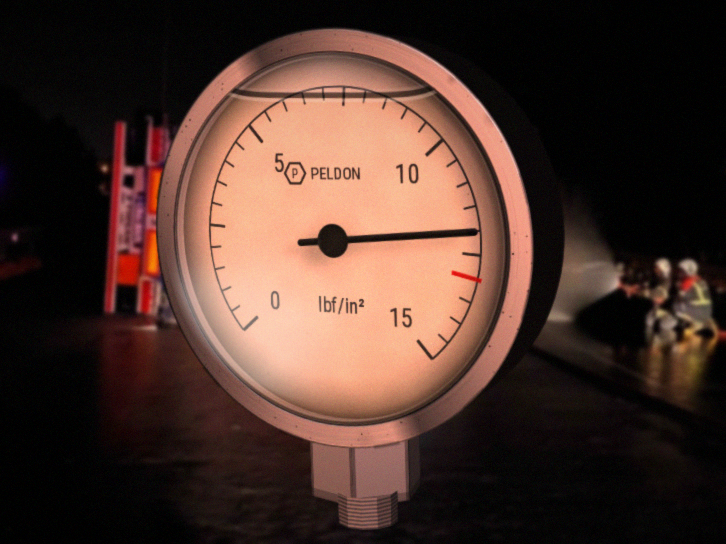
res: 12
